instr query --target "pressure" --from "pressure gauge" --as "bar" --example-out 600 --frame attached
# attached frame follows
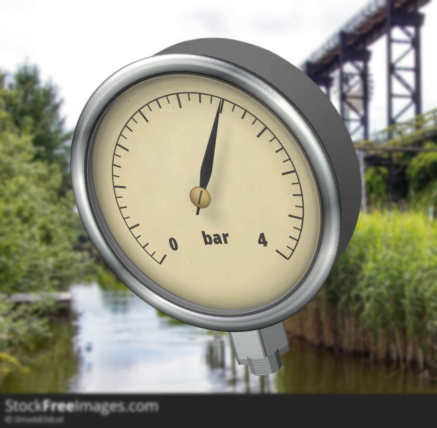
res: 2.4
